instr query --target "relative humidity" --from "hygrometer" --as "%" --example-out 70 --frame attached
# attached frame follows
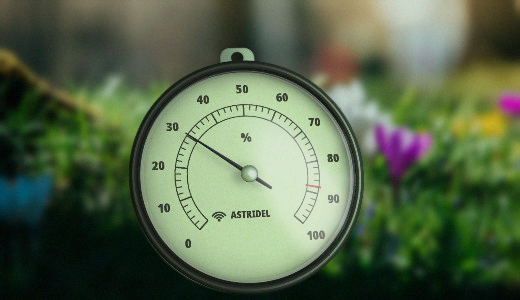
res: 30
